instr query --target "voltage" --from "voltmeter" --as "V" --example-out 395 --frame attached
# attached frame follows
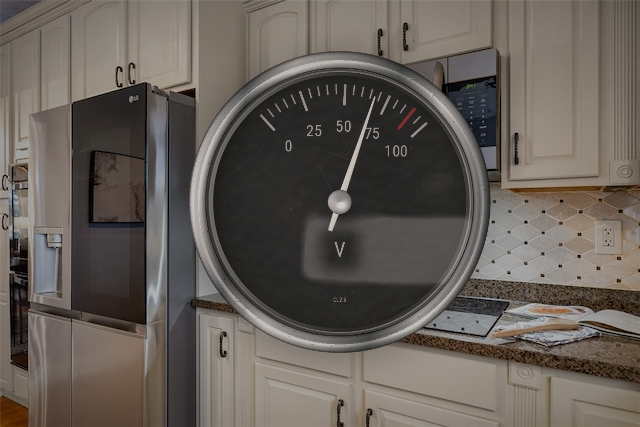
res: 67.5
